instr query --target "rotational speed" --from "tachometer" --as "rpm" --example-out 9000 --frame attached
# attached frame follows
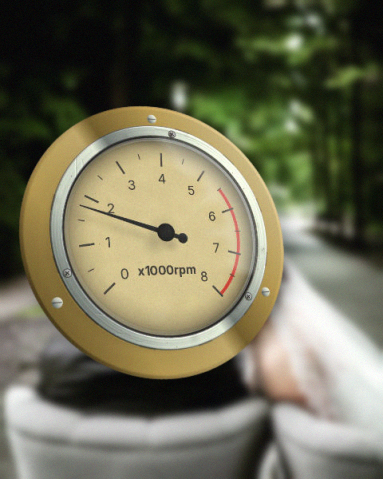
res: 1750
